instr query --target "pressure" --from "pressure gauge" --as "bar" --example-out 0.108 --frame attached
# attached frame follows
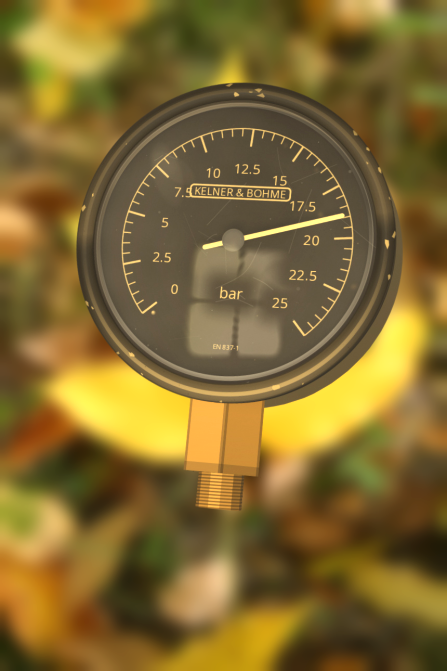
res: 19
